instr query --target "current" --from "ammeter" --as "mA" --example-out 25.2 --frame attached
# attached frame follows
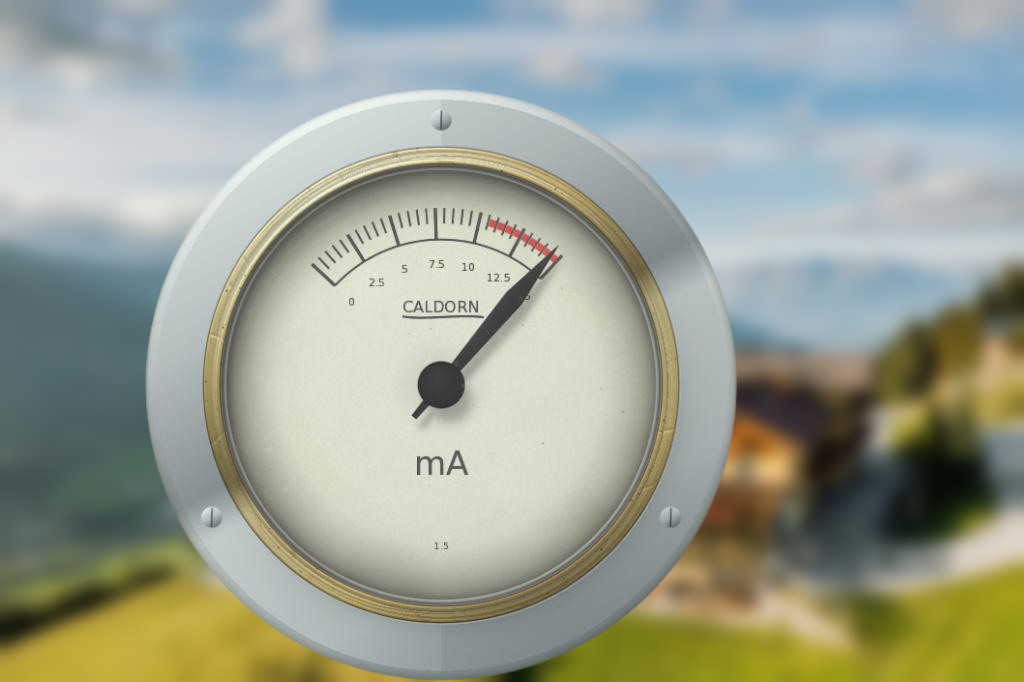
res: 14.5
